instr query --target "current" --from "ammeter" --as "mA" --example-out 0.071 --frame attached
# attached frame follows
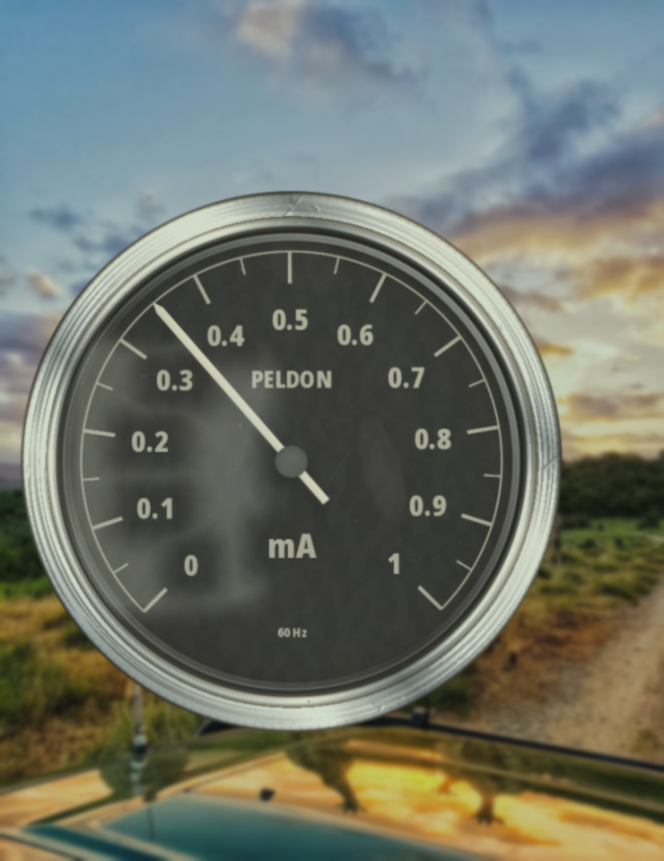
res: 0.35
